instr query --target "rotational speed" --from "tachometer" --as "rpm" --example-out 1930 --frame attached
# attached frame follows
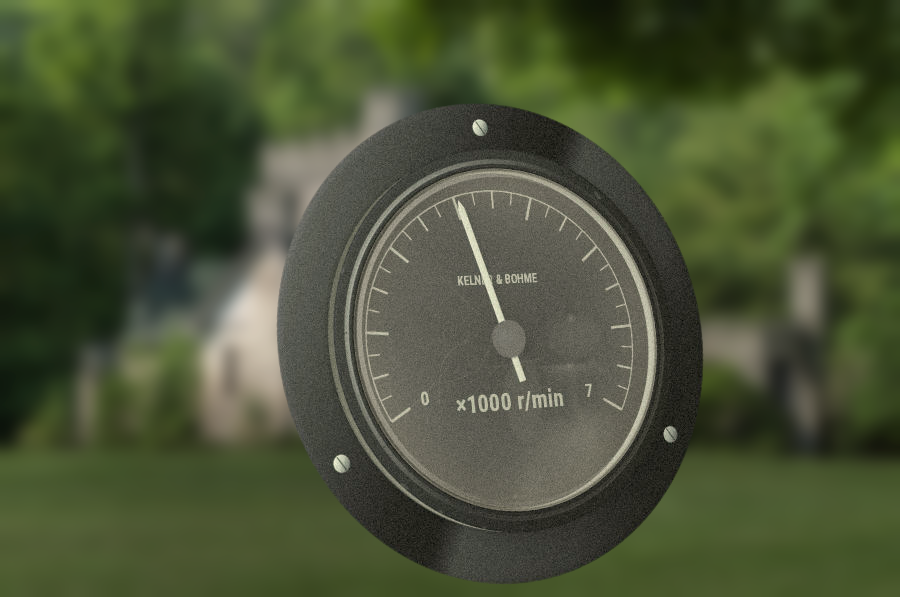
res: 3000
